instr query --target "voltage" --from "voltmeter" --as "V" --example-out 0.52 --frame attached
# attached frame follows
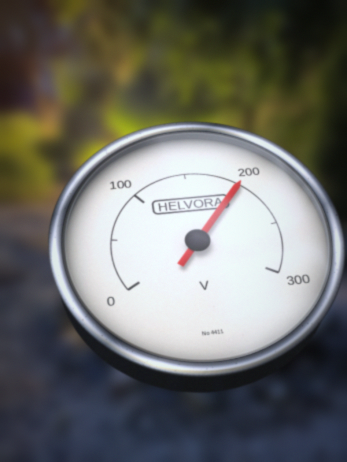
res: 200
